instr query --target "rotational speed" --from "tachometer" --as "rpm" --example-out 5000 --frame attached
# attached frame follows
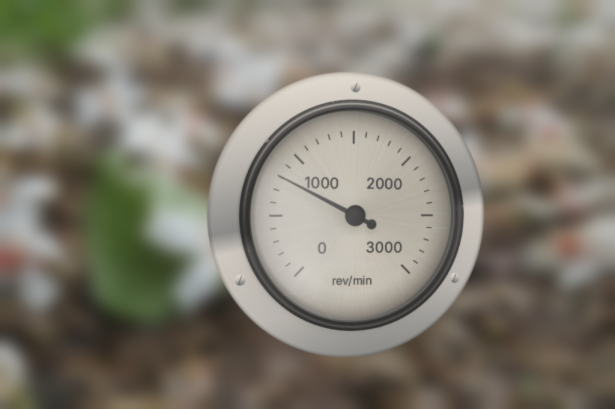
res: 800
